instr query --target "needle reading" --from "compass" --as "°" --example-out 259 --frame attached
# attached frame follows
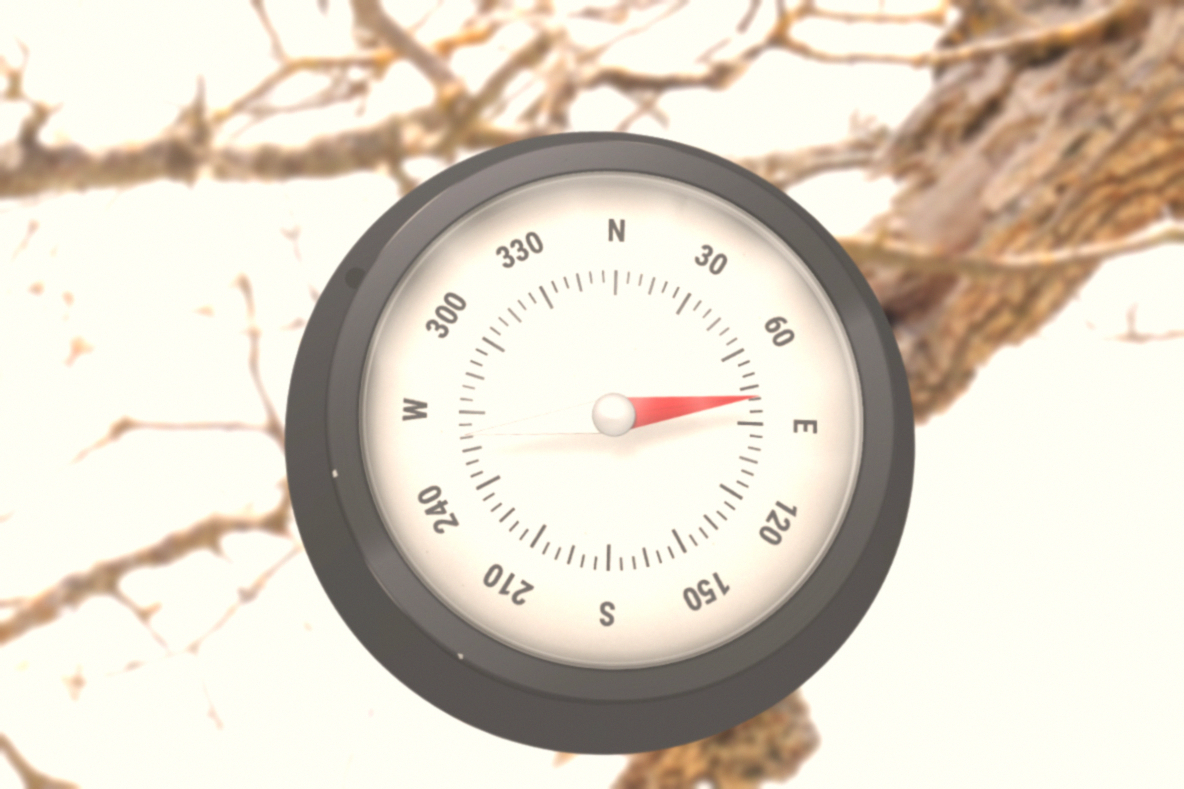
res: 80
